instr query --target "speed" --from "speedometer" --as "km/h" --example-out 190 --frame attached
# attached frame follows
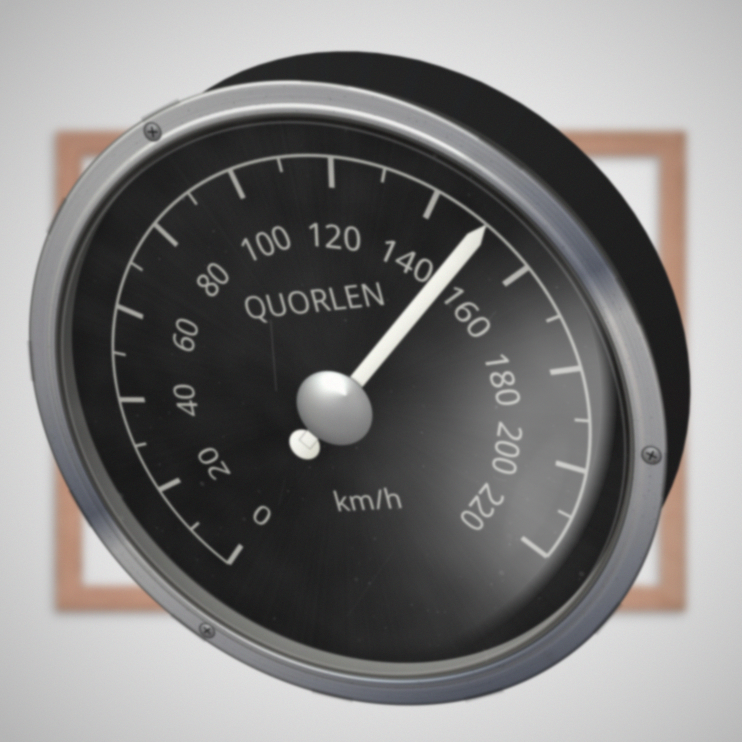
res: 150
